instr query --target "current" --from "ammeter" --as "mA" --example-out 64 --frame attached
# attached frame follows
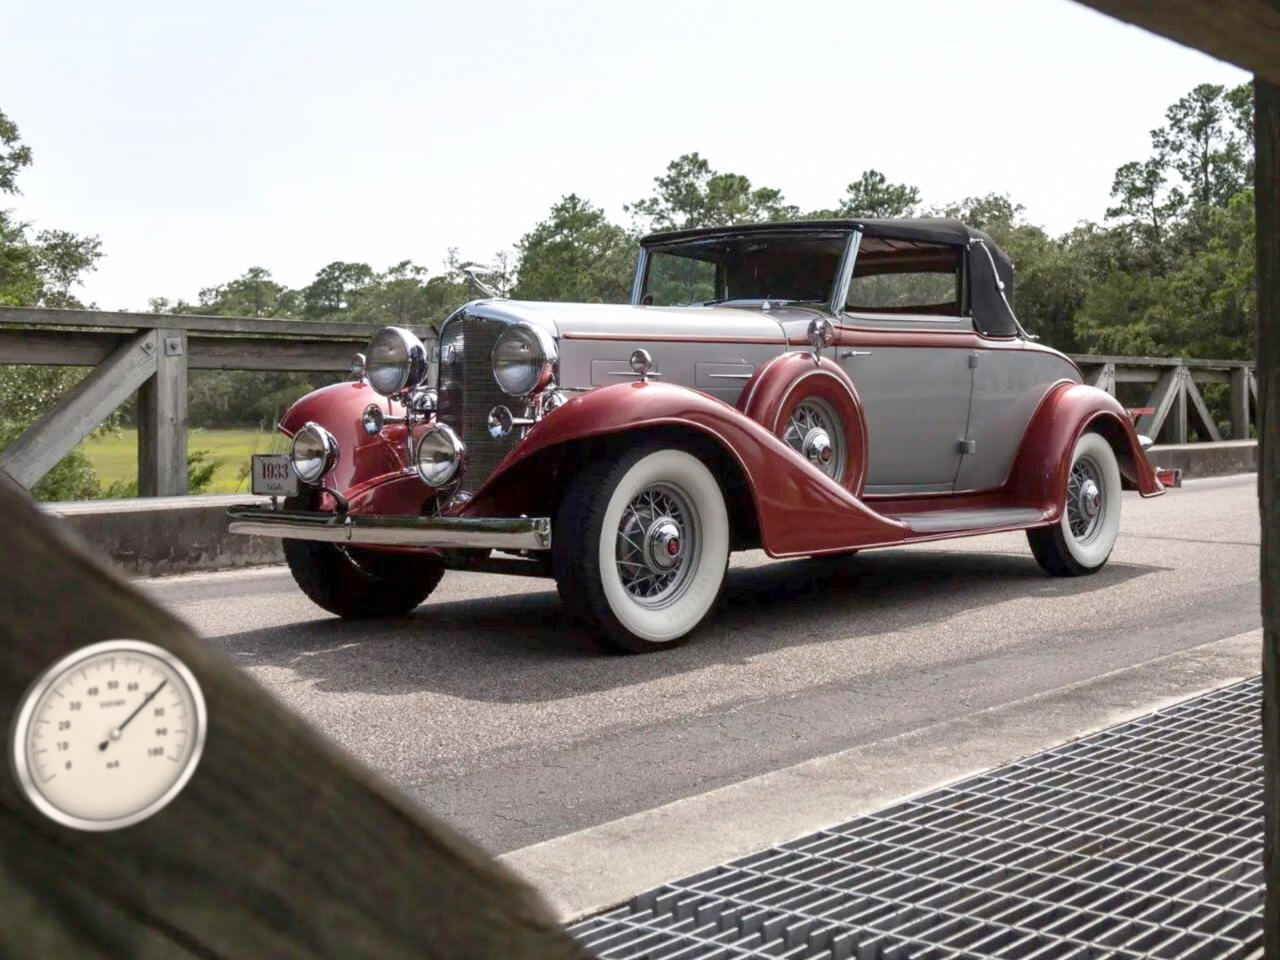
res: 70
